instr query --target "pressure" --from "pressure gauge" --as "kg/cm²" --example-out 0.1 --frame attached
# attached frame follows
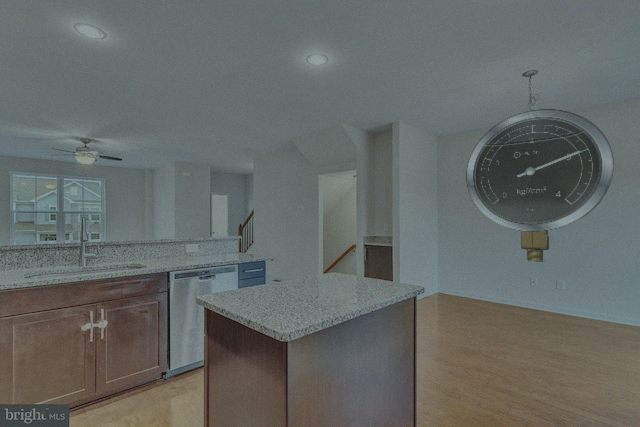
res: 3
